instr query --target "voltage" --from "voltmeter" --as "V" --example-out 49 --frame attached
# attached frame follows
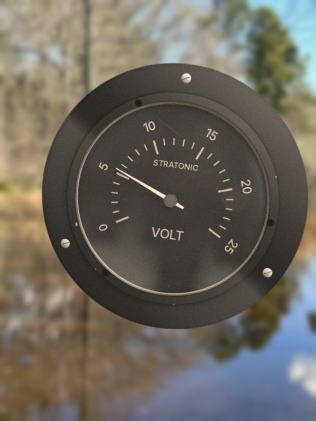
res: 5.5
